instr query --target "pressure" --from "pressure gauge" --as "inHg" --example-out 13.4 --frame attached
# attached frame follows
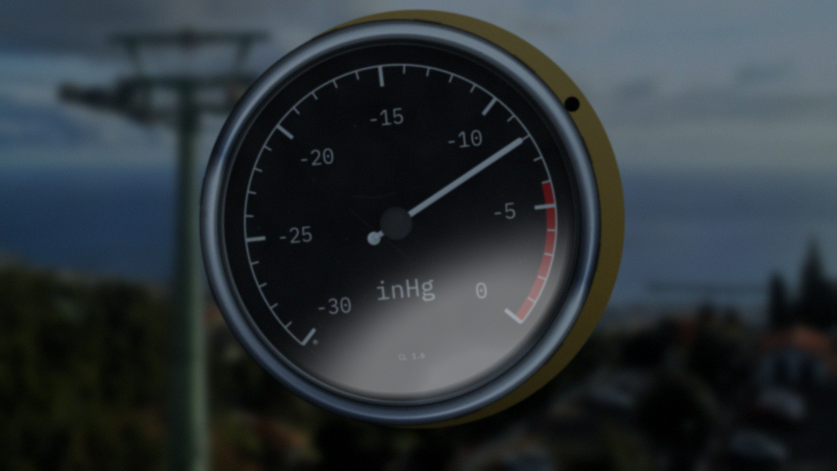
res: -8
